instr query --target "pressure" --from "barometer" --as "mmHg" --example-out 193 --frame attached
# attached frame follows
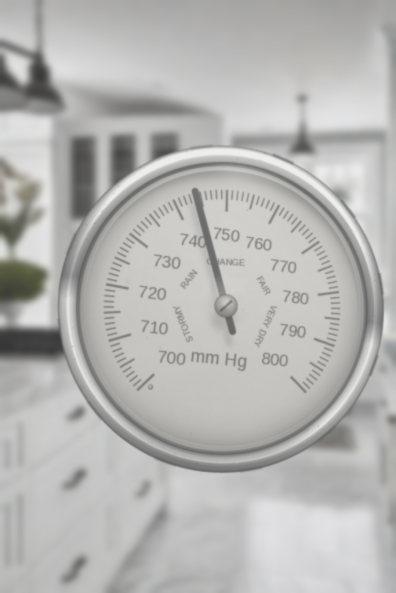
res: 744
